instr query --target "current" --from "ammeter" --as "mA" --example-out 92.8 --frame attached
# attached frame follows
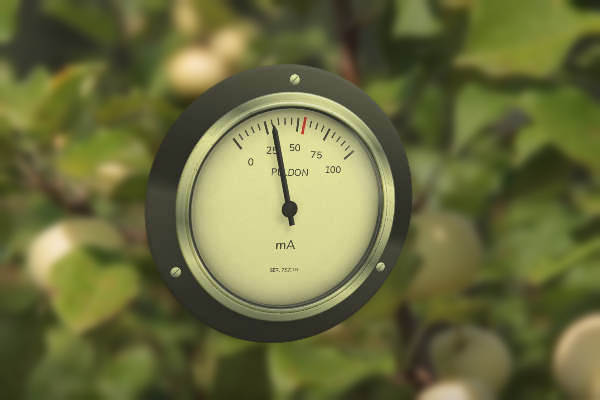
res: 30
